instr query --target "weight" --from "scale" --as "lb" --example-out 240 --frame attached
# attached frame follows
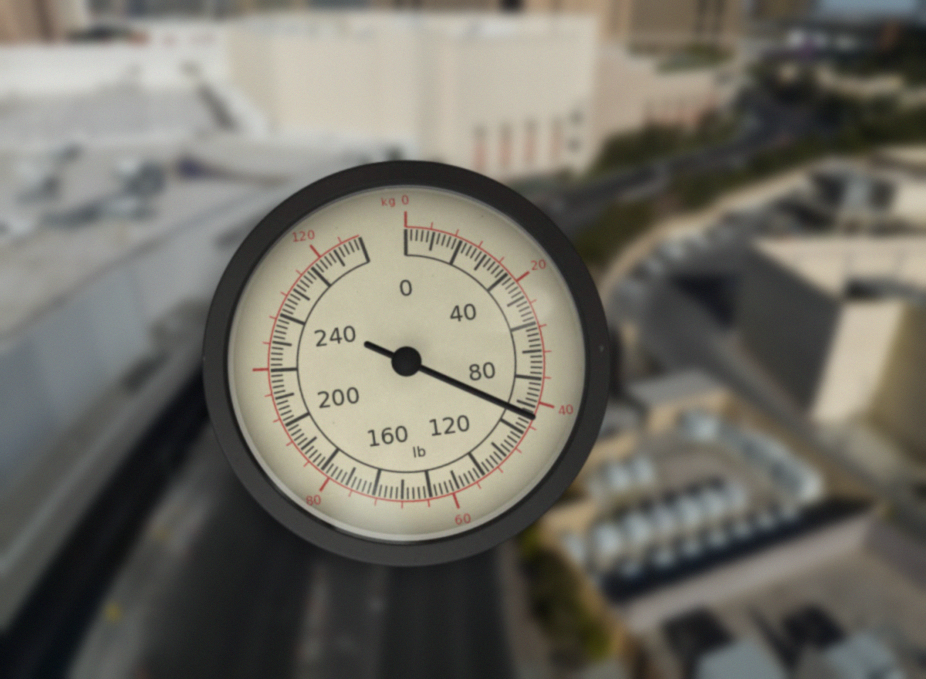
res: 94
